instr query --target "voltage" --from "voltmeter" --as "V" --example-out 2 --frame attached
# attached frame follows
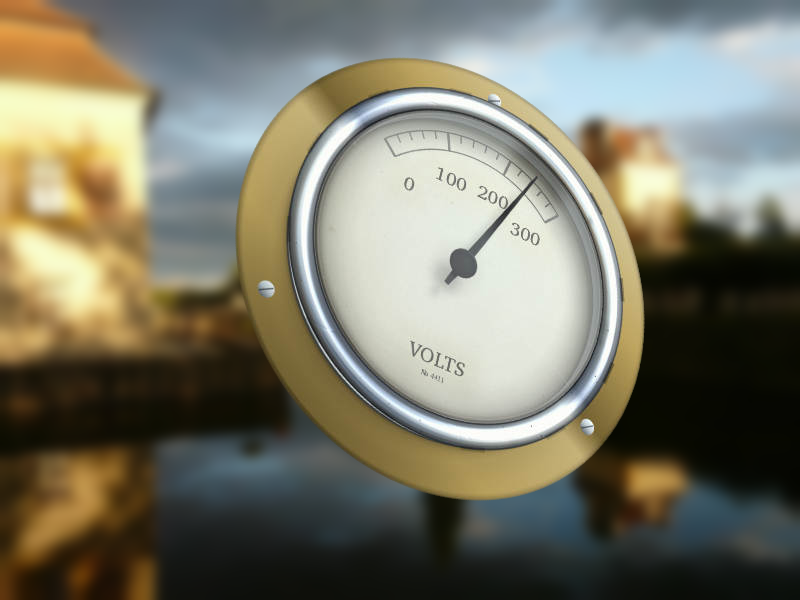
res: 240
